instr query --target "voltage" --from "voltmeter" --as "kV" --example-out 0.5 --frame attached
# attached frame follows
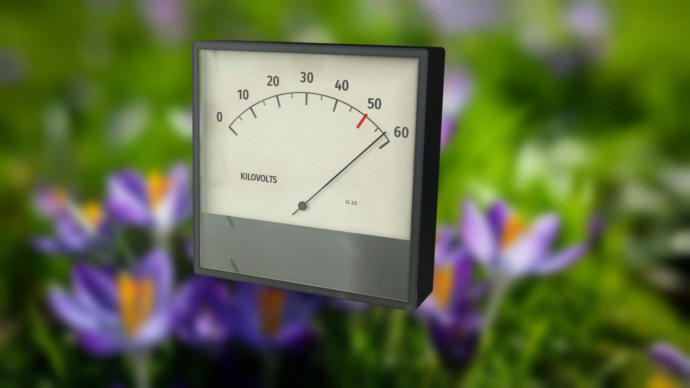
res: 57.5
